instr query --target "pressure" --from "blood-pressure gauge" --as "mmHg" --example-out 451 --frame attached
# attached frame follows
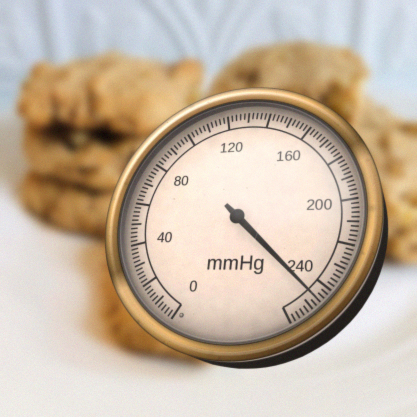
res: 246
